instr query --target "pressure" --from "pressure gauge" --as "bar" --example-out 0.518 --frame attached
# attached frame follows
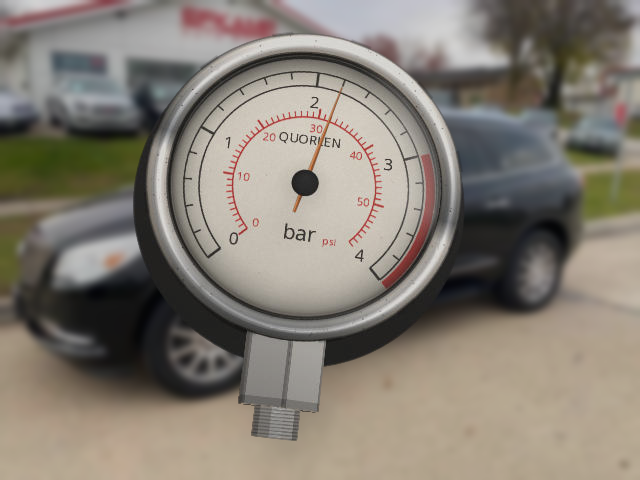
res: 2.2
